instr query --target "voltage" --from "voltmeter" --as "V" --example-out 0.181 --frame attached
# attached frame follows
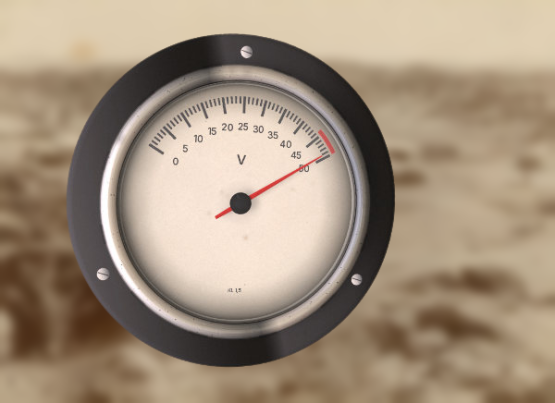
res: 49
